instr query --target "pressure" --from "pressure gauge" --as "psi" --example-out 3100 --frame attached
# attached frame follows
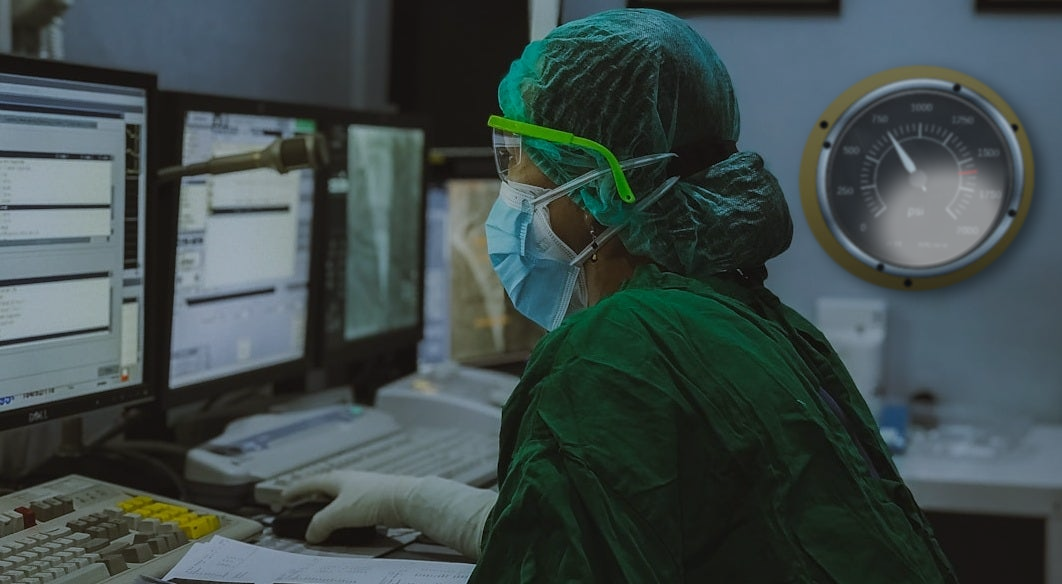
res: 750
